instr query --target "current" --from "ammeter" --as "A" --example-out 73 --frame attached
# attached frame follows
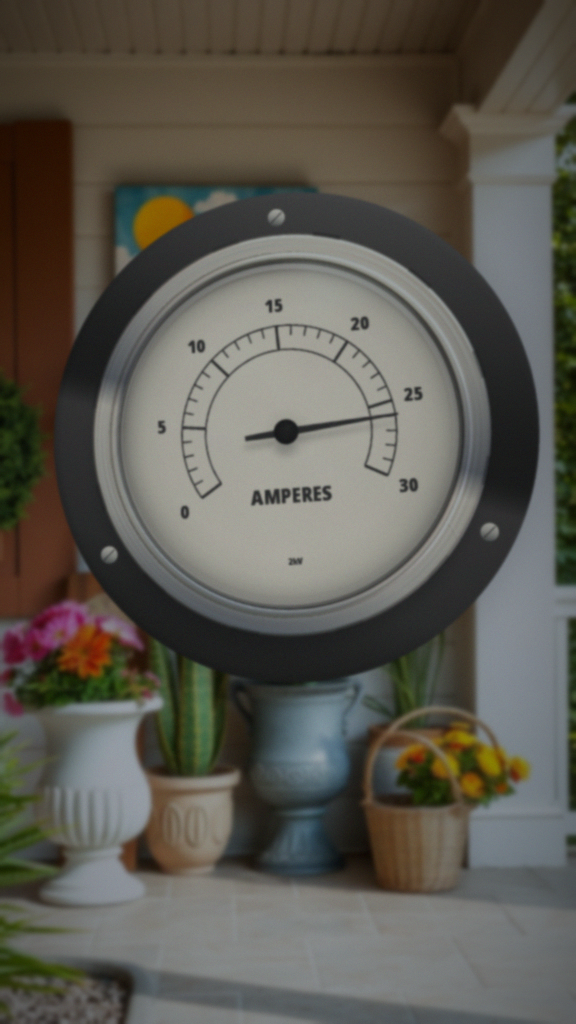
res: 26
